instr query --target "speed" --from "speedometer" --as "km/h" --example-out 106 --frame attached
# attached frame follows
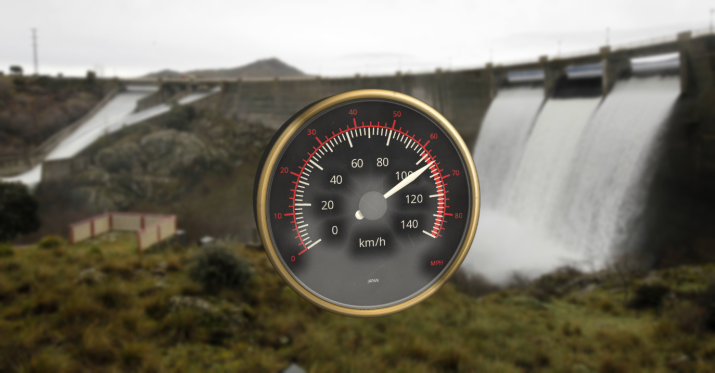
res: 104
